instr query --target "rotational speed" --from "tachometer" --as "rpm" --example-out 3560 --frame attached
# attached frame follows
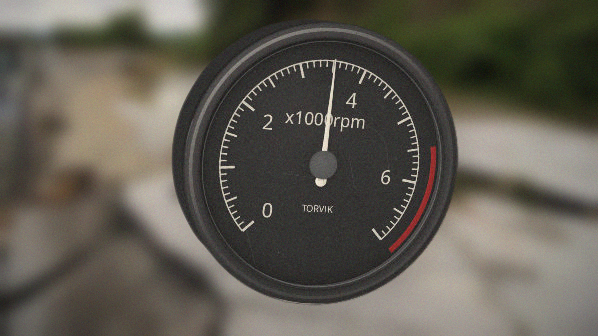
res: 3500
